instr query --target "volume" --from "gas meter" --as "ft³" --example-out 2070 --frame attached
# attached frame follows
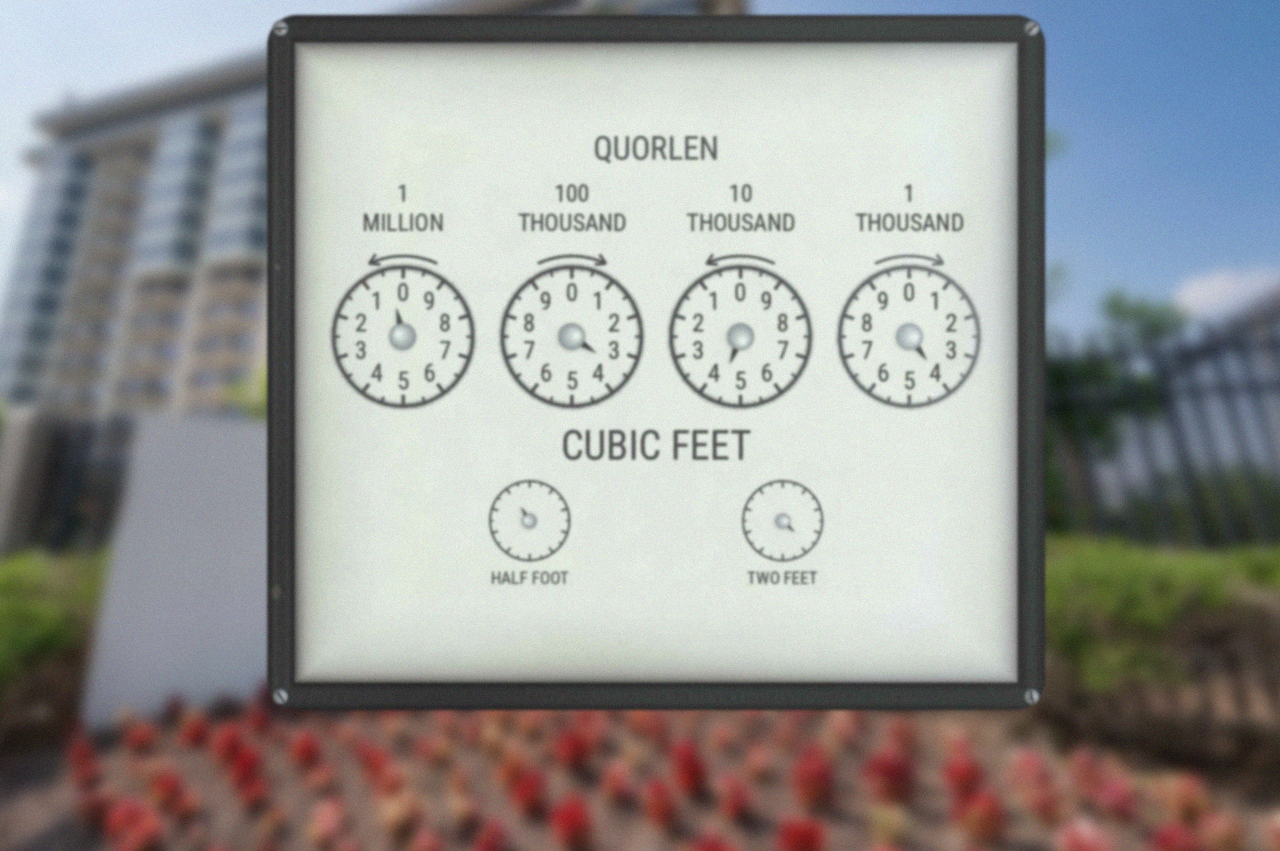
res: 34400
